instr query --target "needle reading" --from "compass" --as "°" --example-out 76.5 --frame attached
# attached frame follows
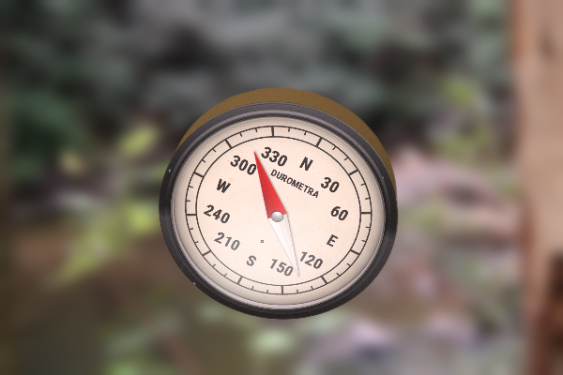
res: 315
